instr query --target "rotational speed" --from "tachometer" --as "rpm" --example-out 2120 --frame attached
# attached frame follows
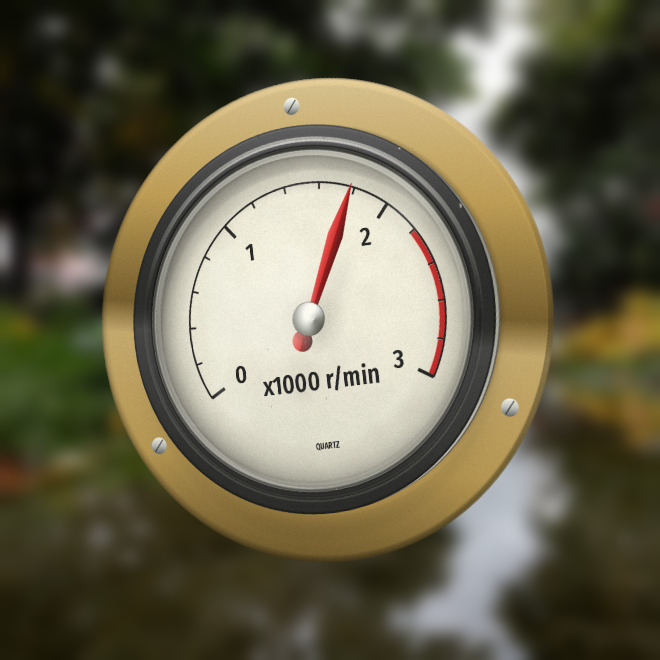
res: 1800
